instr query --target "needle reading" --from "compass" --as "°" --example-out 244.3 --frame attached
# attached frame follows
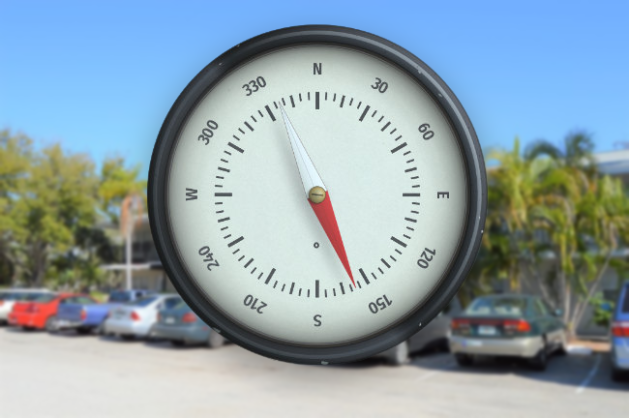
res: 157.5
